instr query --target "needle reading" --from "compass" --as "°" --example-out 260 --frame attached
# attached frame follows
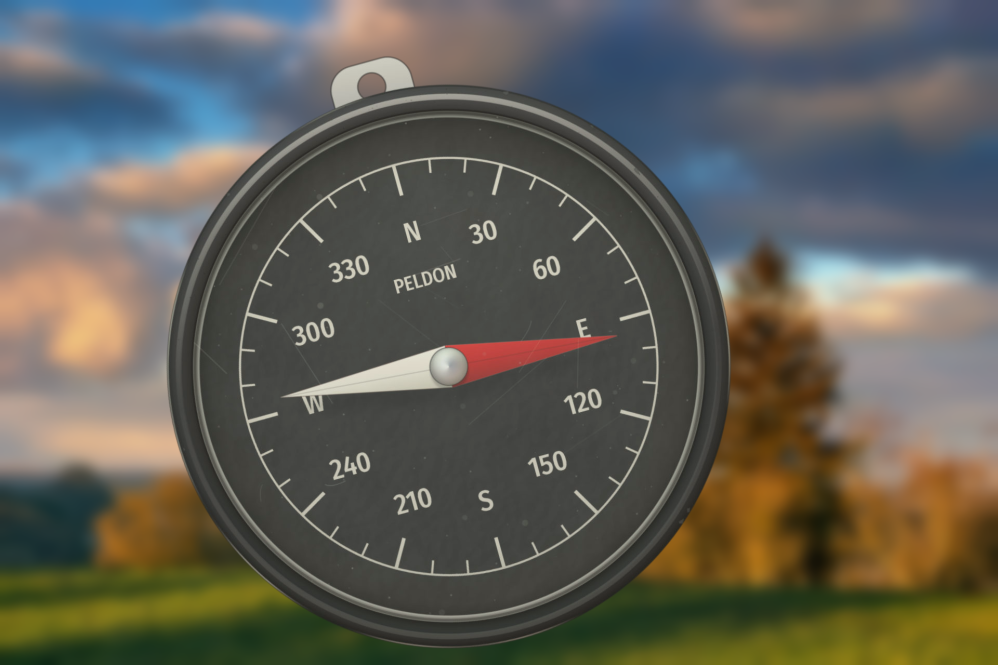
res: 95
